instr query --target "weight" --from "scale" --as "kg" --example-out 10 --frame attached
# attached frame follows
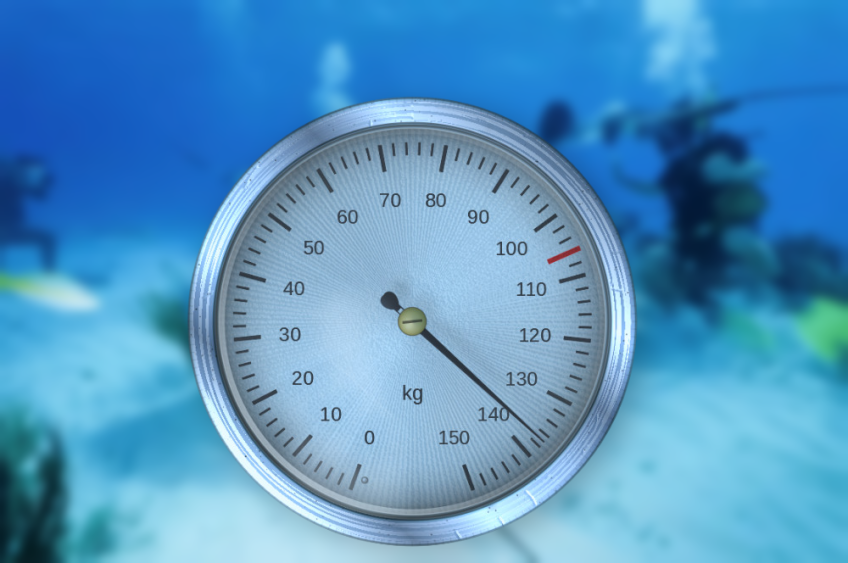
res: 137
